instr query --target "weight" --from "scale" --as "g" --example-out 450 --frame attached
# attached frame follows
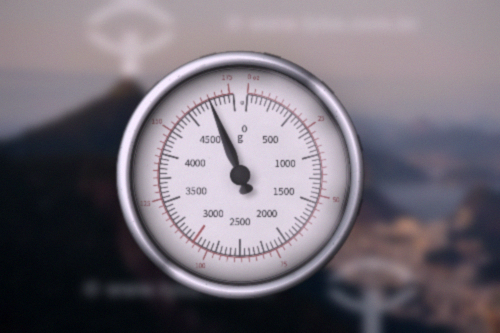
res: 4750
